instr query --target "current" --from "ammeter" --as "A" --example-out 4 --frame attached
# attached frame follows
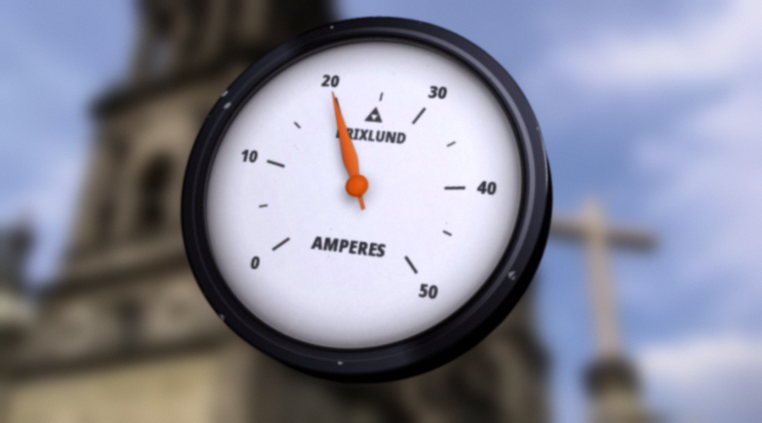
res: 20
